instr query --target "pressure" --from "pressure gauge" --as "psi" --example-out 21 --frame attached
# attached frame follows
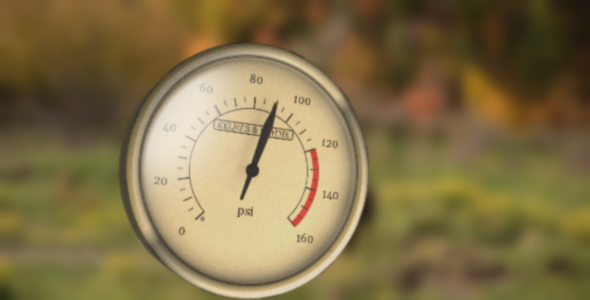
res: 90
